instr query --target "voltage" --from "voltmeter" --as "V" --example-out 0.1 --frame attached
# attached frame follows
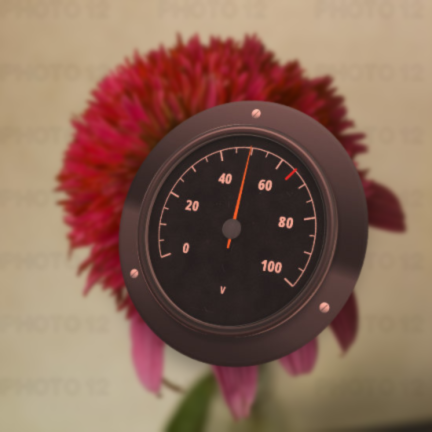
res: 50
